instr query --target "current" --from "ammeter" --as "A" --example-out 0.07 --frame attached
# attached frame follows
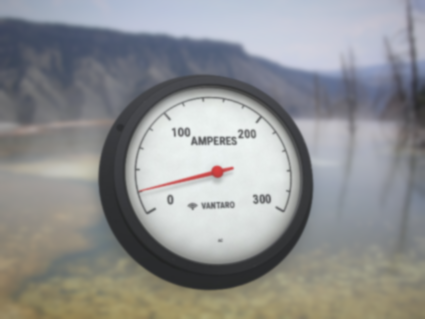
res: 20
